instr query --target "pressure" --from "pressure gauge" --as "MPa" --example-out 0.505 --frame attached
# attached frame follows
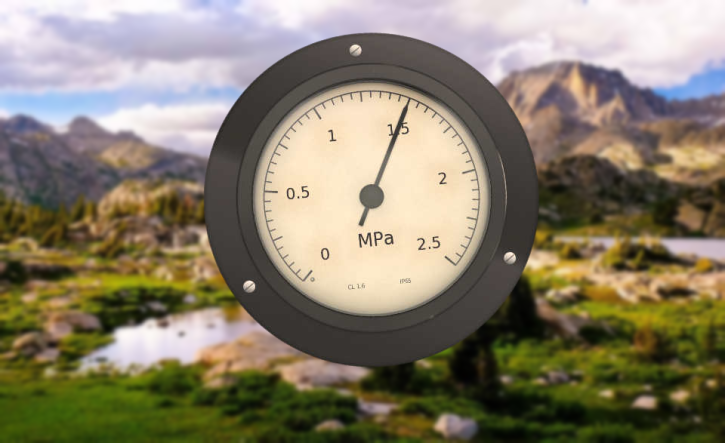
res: 1.5
